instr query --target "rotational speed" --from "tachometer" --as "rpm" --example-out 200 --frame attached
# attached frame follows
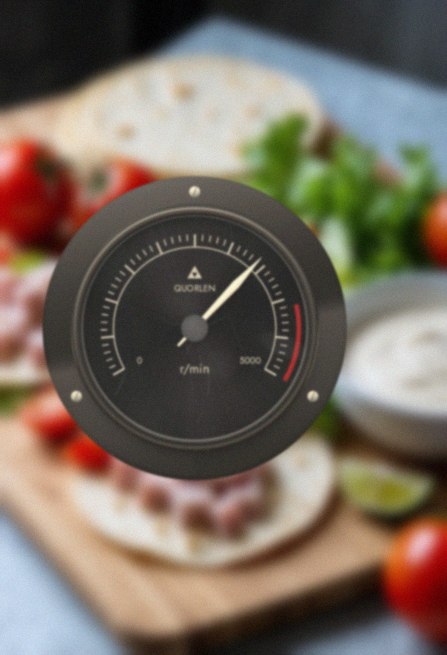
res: 3400
